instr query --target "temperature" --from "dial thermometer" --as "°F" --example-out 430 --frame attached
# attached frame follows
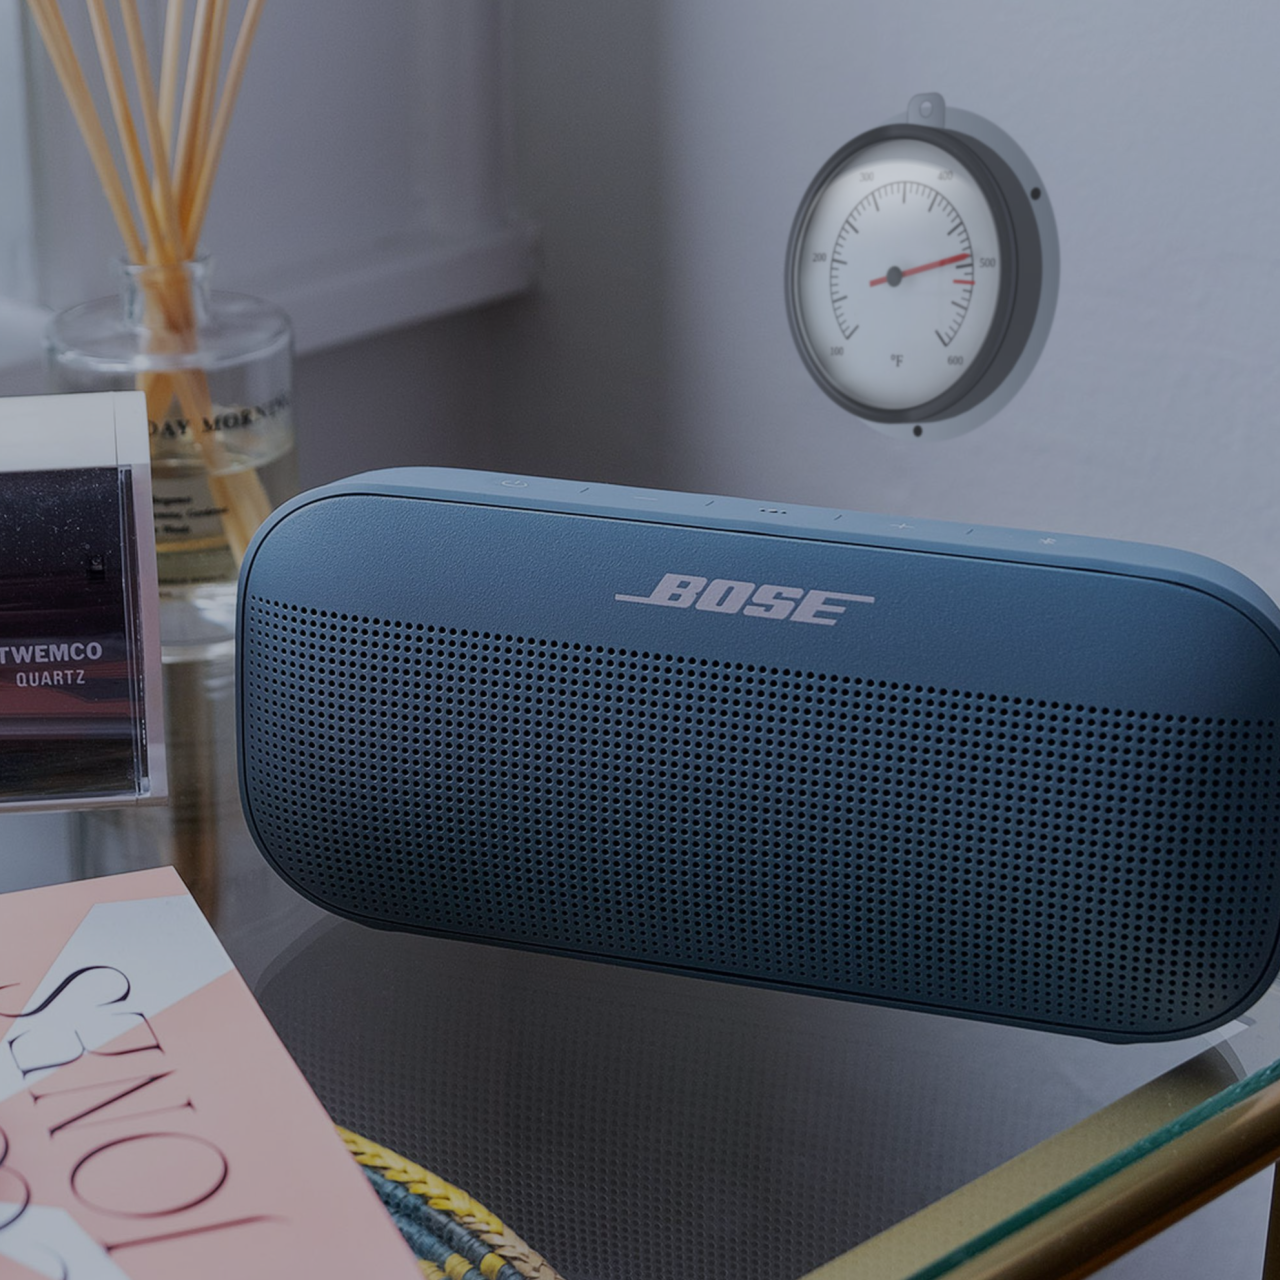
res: 490
